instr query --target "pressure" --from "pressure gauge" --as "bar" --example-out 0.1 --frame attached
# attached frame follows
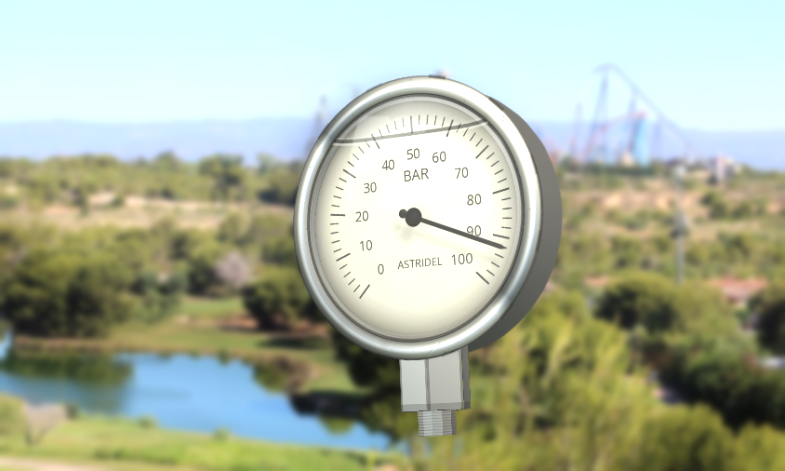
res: 92
